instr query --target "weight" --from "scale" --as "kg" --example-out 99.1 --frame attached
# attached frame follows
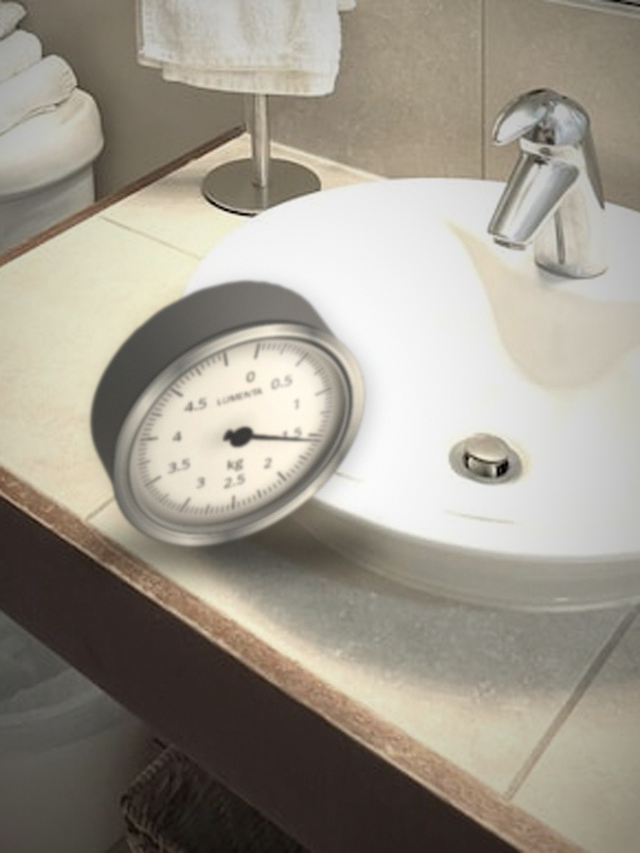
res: 1.5
